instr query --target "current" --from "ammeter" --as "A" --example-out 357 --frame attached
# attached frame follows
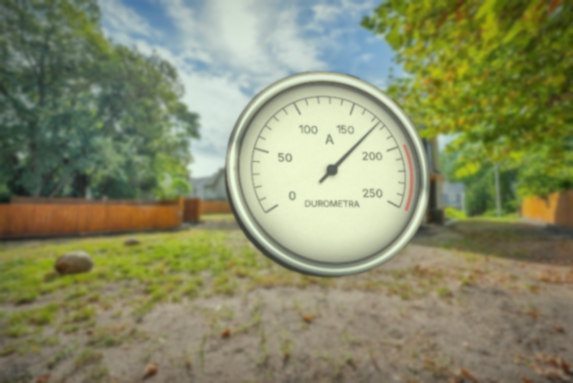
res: 175
